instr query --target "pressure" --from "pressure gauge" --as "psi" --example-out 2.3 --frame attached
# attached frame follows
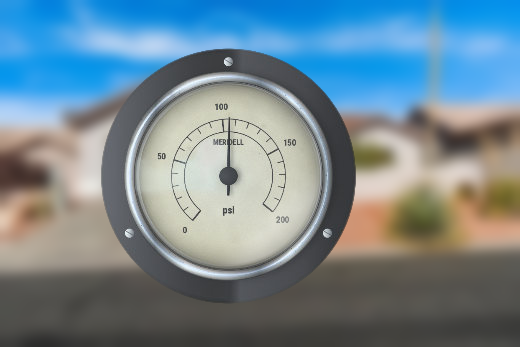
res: 105
